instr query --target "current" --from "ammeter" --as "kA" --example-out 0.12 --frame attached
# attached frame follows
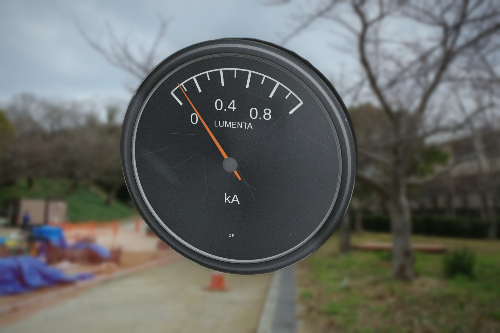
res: 0.1
